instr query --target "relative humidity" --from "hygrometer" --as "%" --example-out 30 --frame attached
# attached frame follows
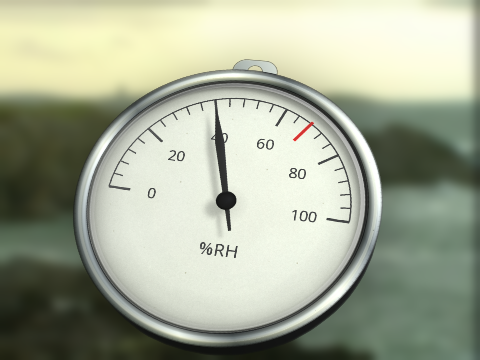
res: 40
